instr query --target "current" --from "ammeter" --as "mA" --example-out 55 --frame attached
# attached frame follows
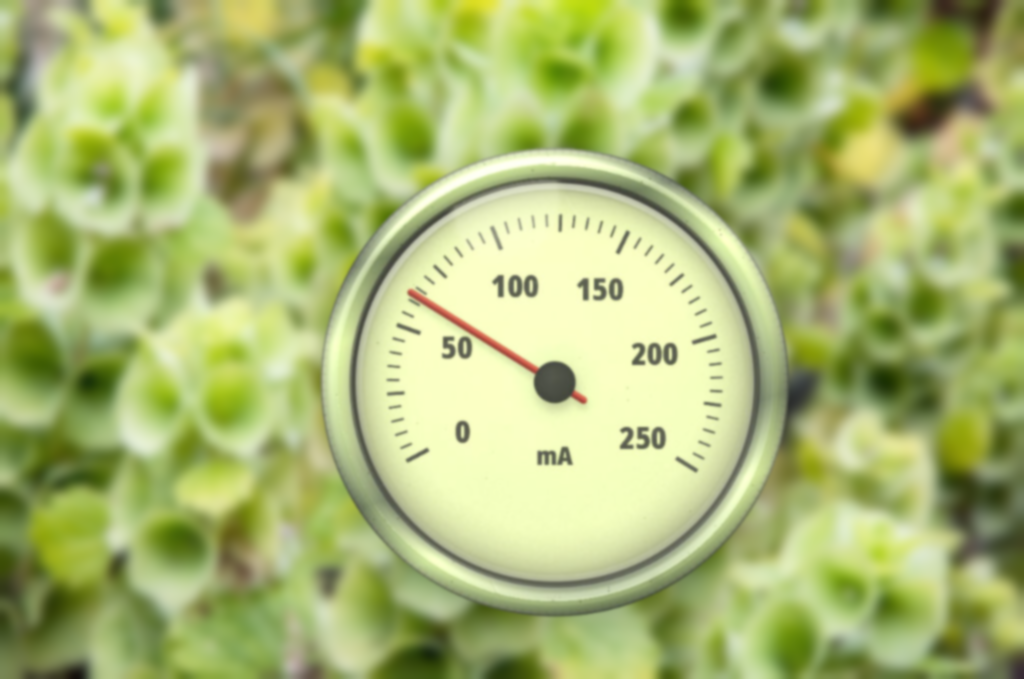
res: 62.5
